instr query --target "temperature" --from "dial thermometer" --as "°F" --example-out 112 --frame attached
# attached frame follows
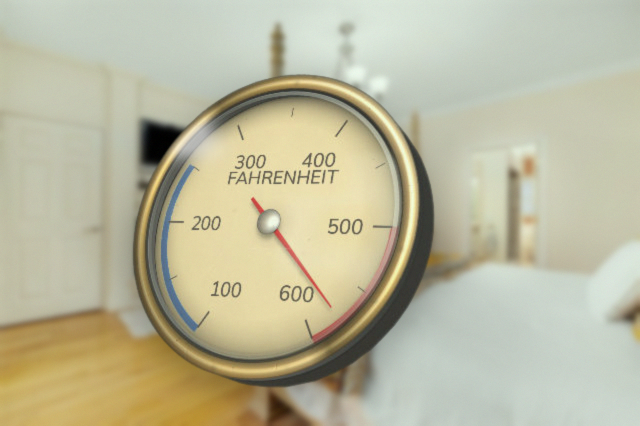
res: 575
